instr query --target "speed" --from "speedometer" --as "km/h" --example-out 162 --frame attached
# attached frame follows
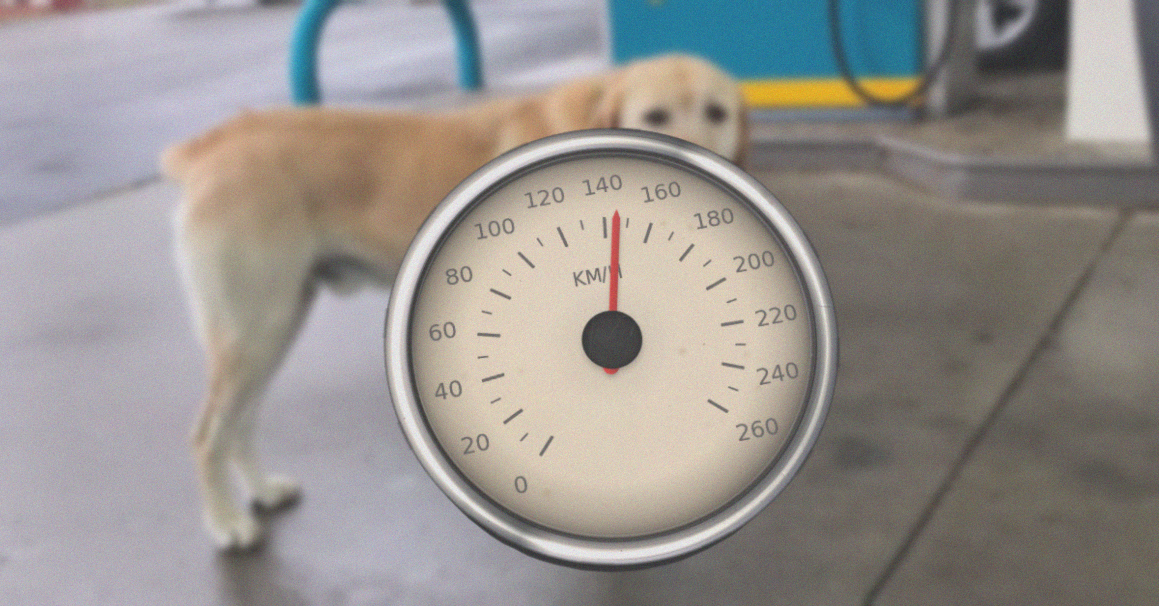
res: 145
